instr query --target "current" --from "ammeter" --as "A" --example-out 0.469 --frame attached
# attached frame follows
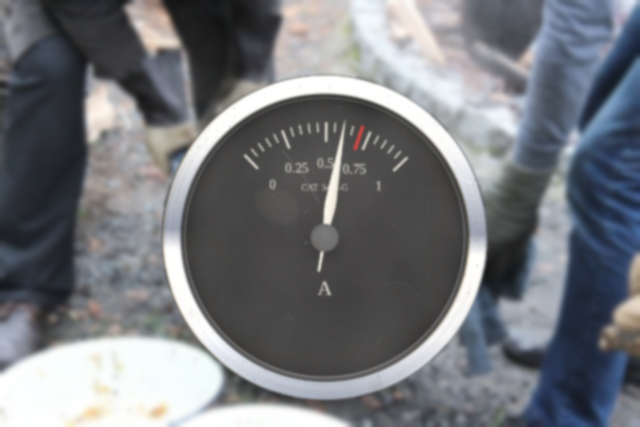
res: 0.6
